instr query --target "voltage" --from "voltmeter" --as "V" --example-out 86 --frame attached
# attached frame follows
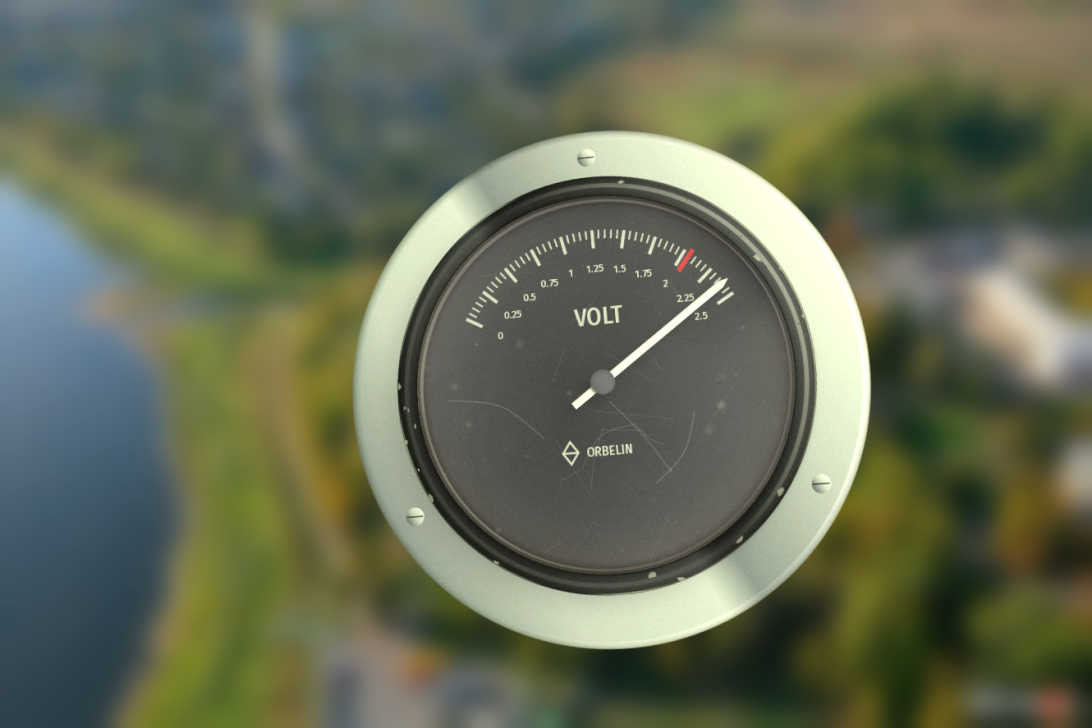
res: 2.4
